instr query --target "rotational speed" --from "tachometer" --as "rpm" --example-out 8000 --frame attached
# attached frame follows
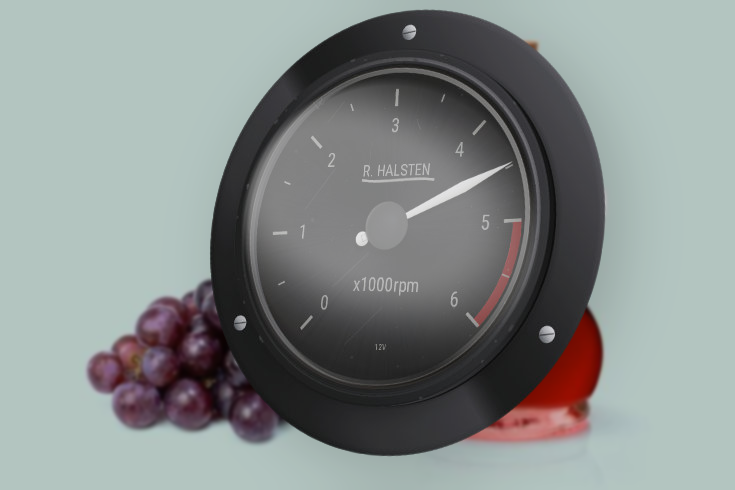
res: 4500
